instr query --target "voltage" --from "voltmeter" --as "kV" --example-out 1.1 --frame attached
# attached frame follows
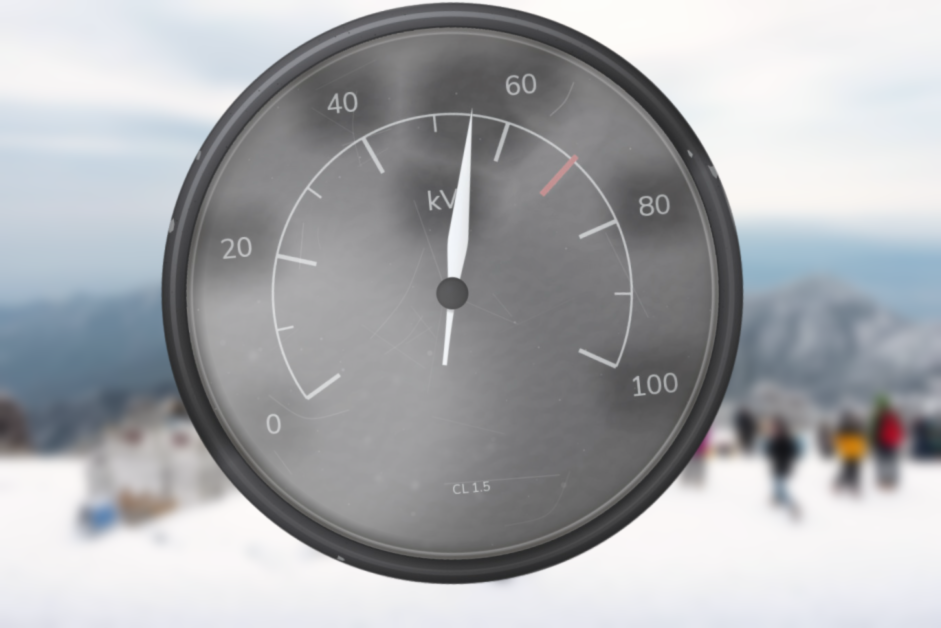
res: 55
